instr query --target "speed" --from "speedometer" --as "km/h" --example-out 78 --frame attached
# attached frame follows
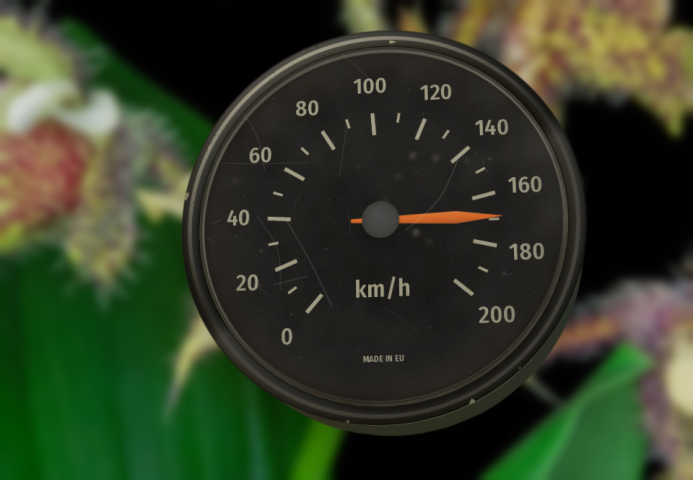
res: 170
